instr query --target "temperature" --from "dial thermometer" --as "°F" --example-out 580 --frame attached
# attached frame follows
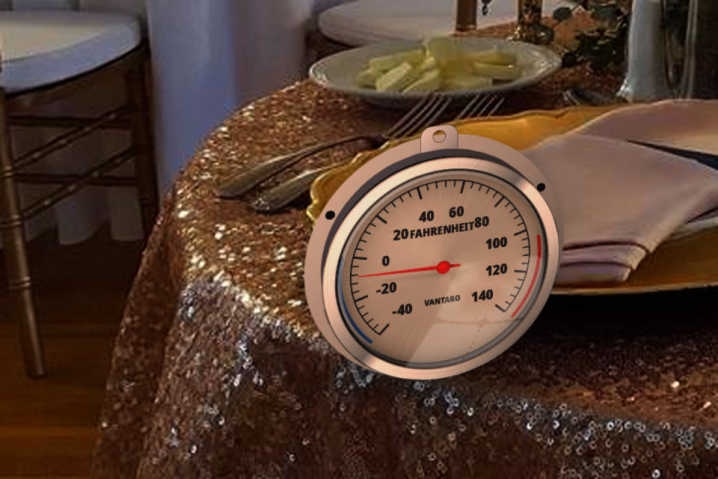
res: -8
